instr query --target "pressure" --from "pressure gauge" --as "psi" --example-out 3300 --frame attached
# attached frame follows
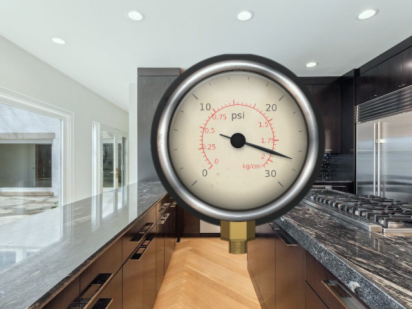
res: 27
